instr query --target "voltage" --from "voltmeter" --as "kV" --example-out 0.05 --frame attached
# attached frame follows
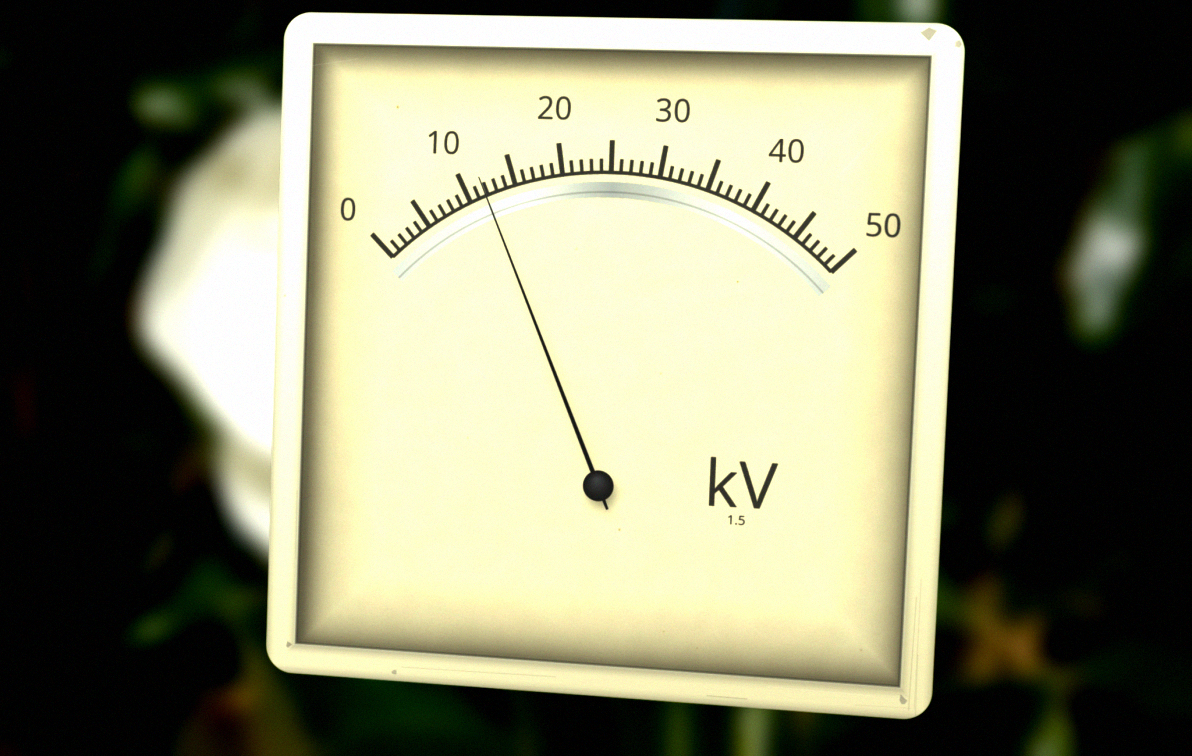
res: 12
